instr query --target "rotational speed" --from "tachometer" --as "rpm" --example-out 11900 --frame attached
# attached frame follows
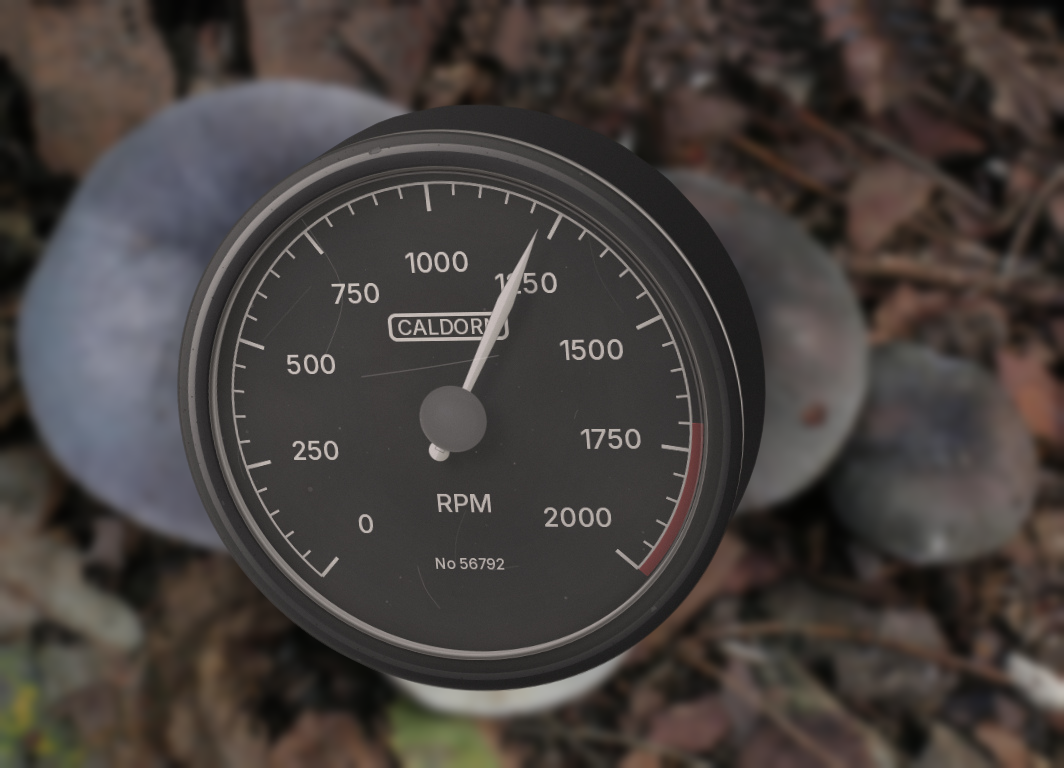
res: 1225
